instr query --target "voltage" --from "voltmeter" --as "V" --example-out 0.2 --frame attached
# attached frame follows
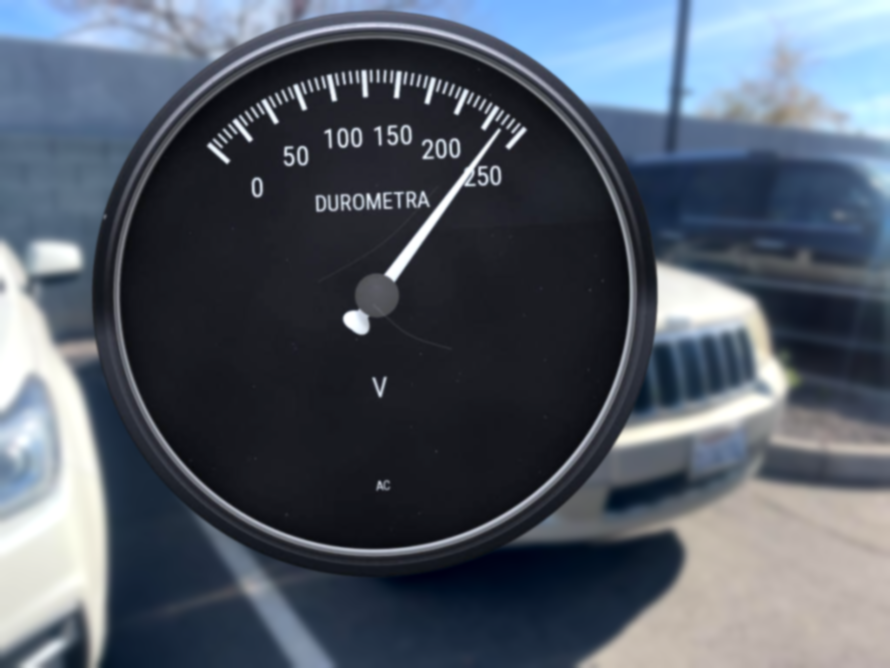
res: 235
